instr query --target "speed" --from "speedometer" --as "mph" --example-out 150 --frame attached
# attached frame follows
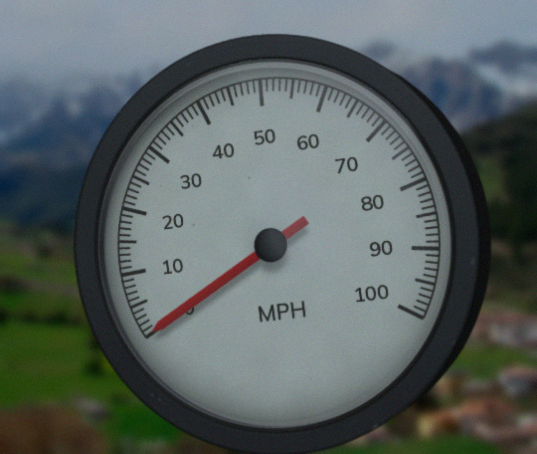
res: 0
